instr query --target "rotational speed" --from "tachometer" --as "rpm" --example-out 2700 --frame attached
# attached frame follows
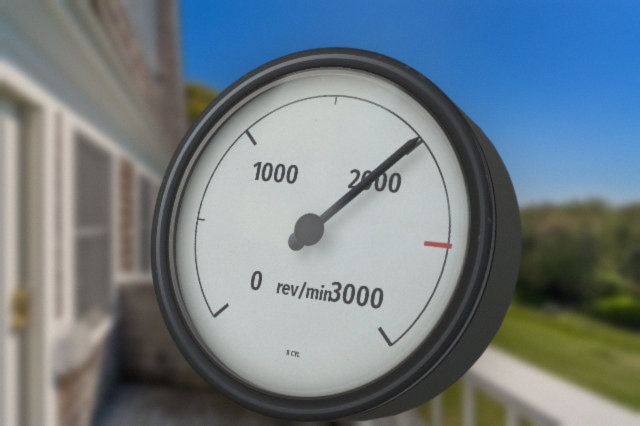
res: 2000
